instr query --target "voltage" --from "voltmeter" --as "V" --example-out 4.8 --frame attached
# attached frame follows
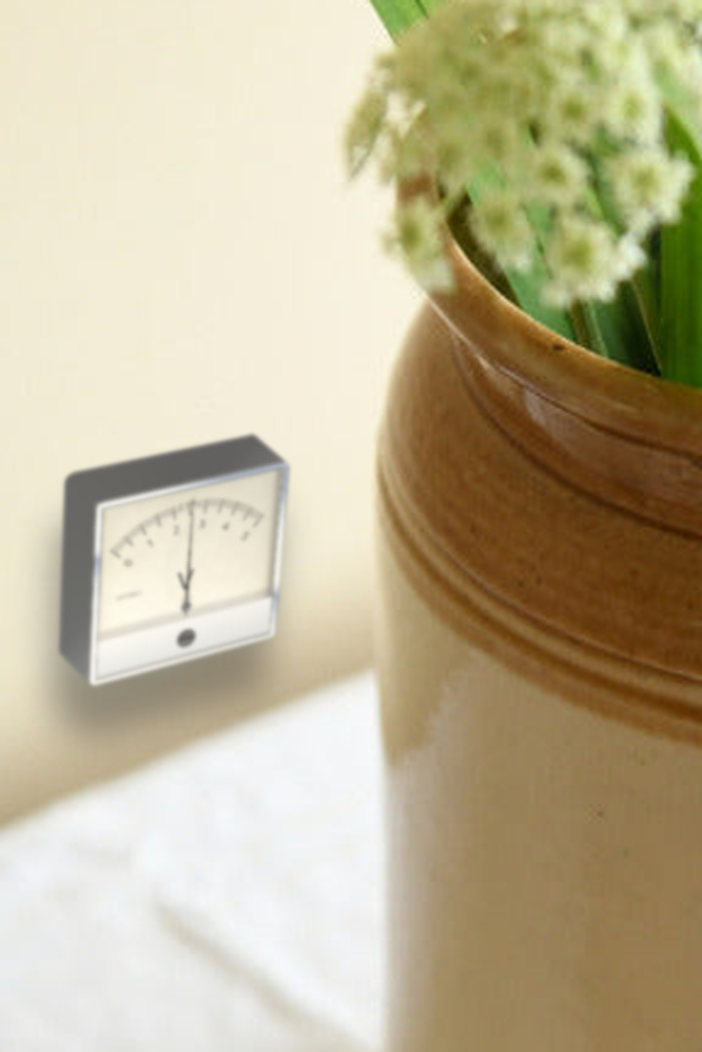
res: 2.5
